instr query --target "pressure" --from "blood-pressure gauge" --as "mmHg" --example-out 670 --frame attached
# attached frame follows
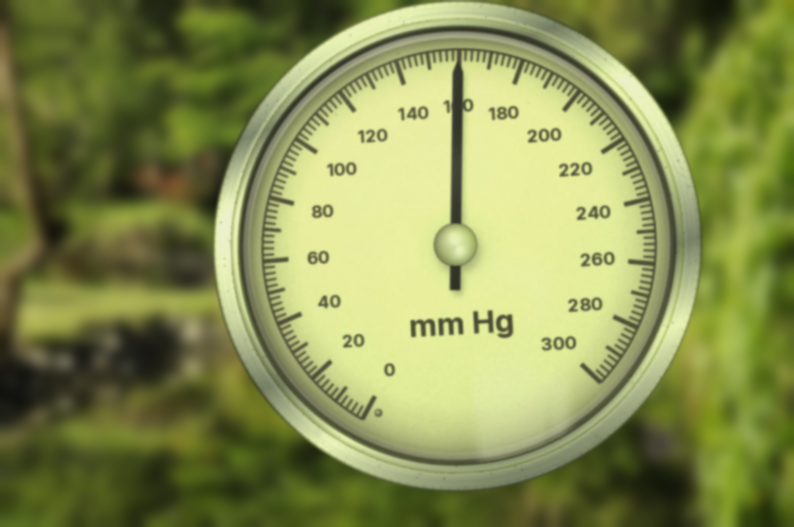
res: 160
